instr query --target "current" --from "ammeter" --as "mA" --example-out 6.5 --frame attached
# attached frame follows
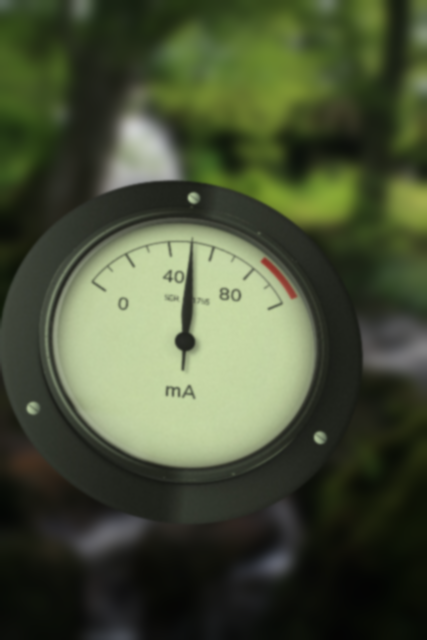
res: 50
